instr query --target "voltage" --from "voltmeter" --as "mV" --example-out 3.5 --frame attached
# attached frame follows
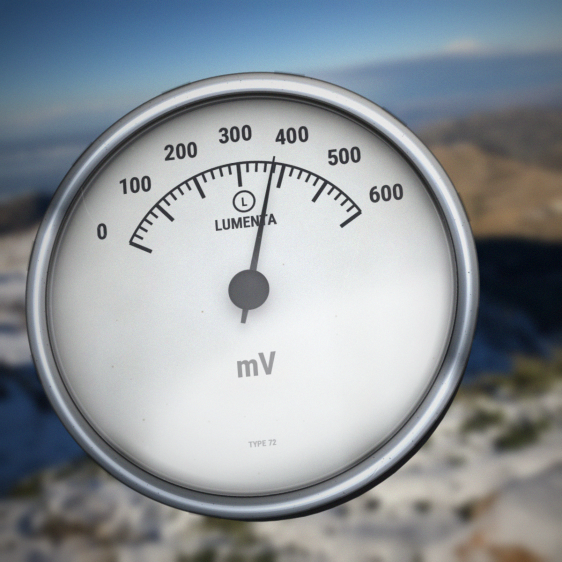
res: 380
